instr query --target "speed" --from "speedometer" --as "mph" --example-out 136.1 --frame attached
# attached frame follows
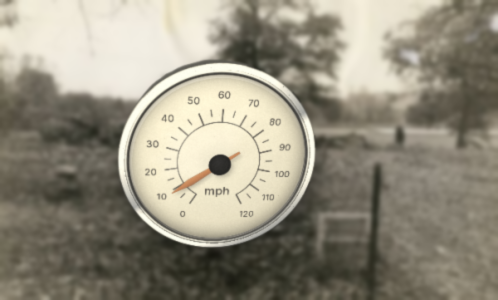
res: 10
